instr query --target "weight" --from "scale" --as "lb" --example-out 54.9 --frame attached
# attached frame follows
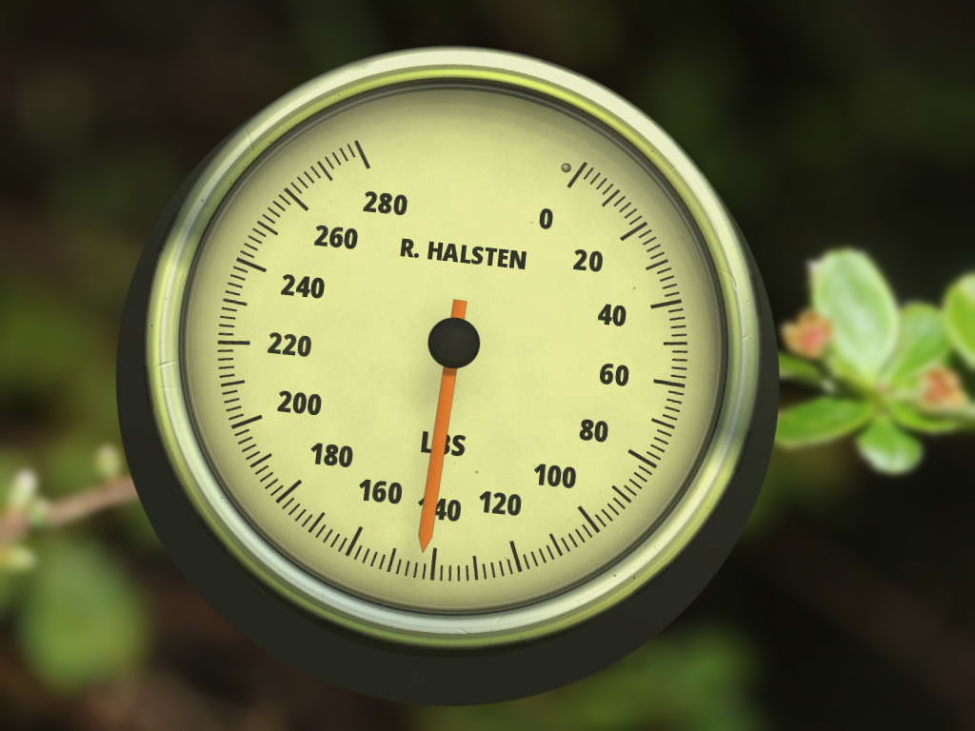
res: 143
